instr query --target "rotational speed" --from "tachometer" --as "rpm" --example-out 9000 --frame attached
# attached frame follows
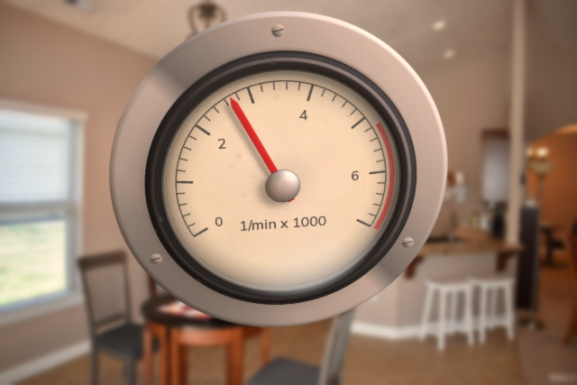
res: 2700
